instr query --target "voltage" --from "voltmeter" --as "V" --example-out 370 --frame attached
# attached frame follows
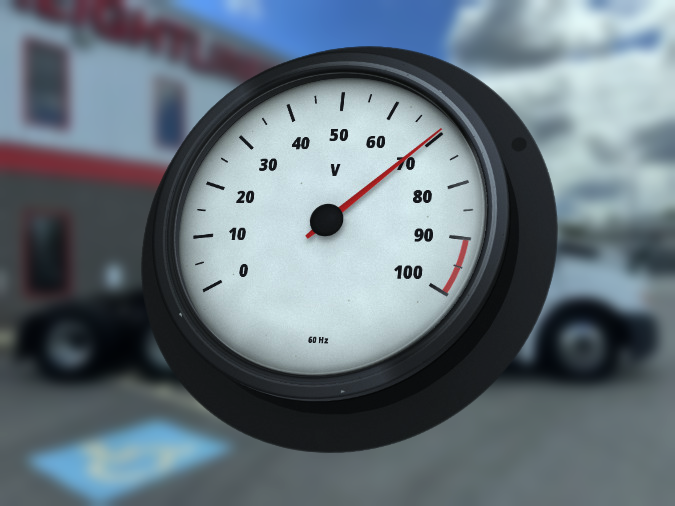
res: 70
